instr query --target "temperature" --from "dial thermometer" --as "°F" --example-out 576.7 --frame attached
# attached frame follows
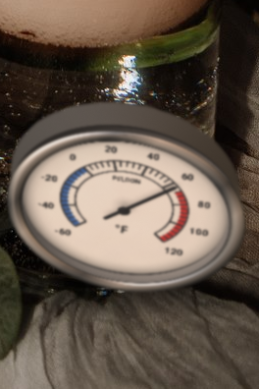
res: 60
